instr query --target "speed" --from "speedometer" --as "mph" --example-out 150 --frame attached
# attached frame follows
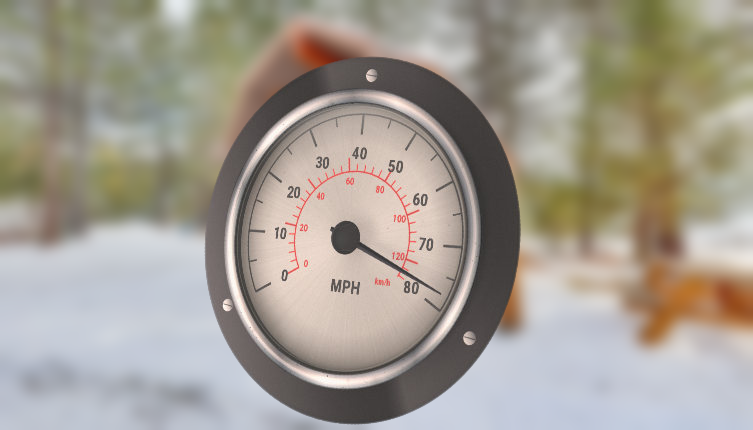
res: 77.5
